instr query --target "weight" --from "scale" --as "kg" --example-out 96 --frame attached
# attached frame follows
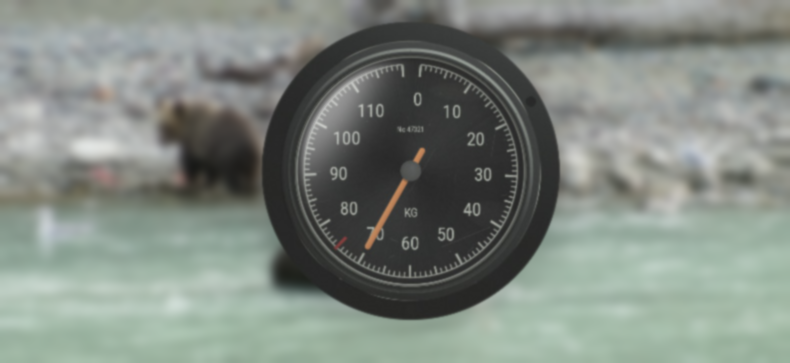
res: 70
